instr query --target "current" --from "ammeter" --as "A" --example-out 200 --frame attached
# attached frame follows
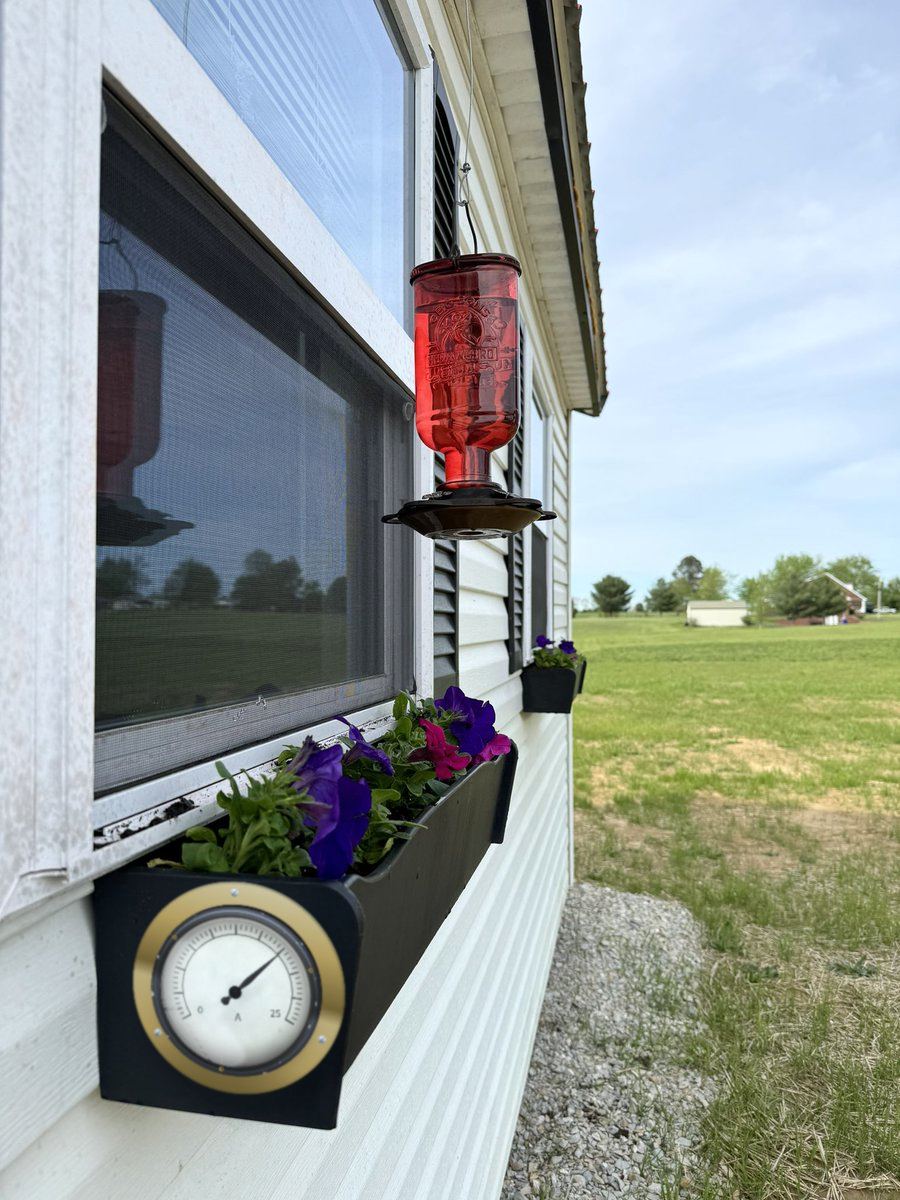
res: 17.5
